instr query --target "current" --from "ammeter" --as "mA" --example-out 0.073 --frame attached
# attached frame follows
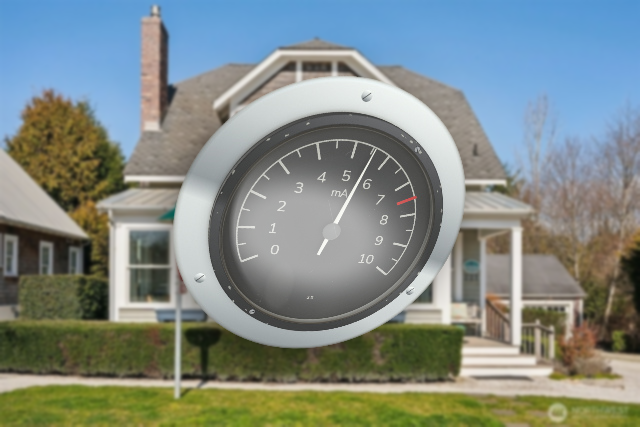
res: 5.5
